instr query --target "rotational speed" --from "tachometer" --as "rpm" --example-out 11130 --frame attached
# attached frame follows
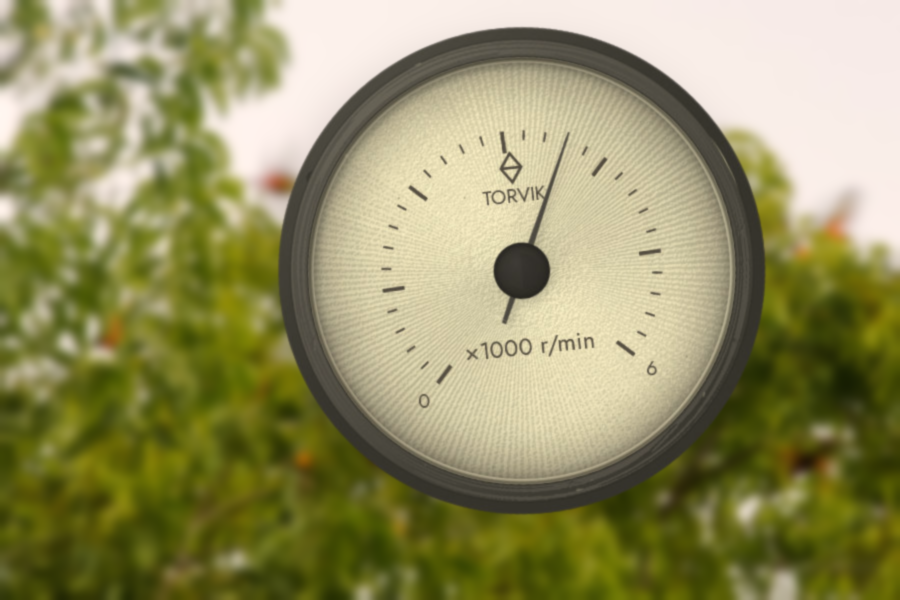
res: 3600
